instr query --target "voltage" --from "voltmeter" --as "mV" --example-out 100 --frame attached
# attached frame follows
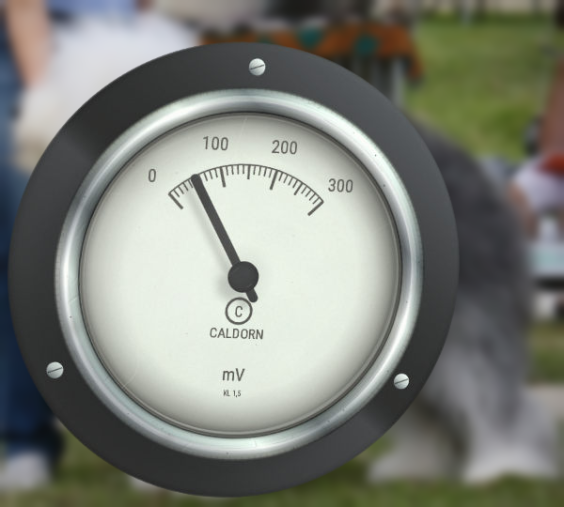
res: 50
